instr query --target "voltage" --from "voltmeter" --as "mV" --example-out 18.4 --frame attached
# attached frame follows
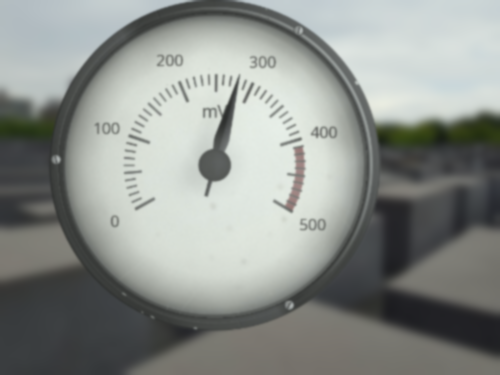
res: 280
